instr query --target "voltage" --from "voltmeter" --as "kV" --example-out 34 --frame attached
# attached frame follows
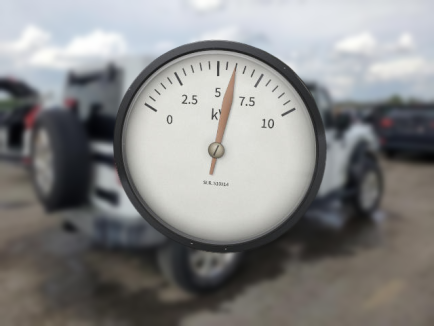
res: 6
